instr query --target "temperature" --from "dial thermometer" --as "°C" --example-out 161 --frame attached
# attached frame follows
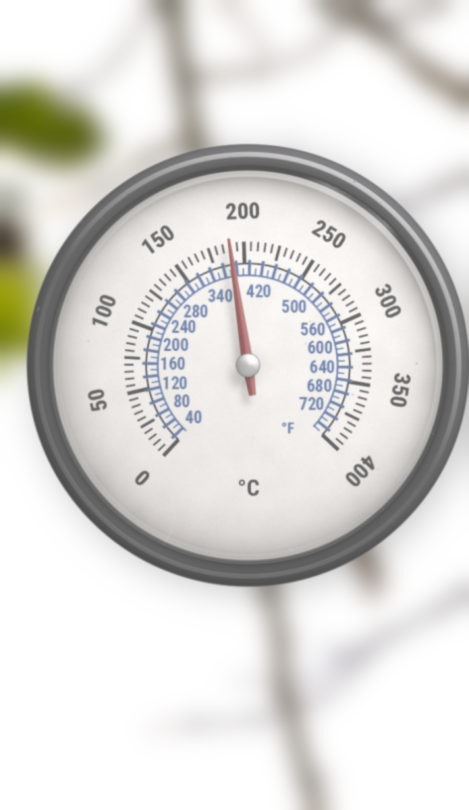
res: 190
